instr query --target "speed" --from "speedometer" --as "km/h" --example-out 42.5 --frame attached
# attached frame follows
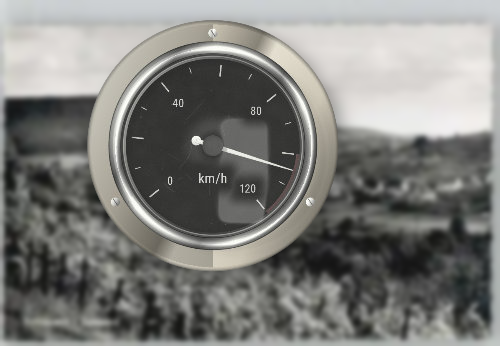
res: 105
